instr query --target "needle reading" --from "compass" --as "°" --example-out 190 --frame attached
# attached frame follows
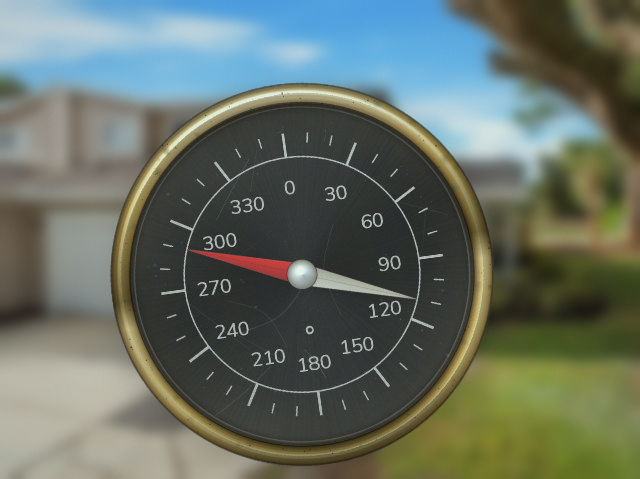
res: 290
